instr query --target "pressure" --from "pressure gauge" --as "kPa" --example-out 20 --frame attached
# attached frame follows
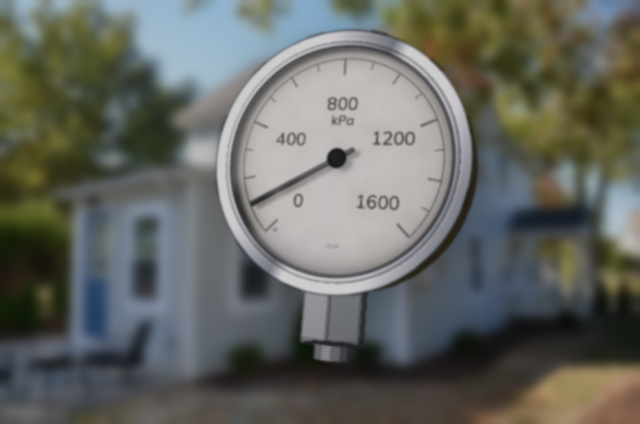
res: 100
